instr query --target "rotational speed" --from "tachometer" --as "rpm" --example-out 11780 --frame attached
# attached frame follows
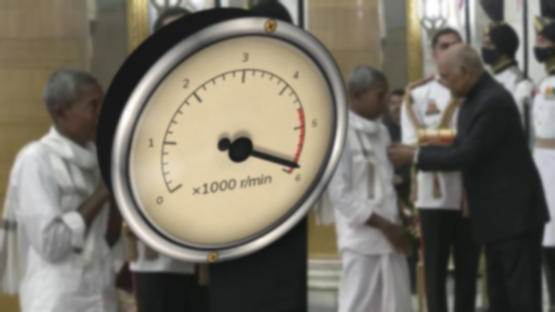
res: 5800
